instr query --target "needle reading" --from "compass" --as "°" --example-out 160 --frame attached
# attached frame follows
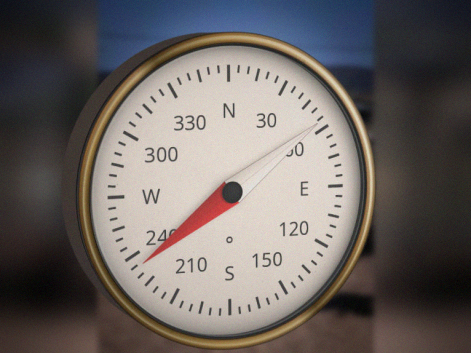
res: 235
